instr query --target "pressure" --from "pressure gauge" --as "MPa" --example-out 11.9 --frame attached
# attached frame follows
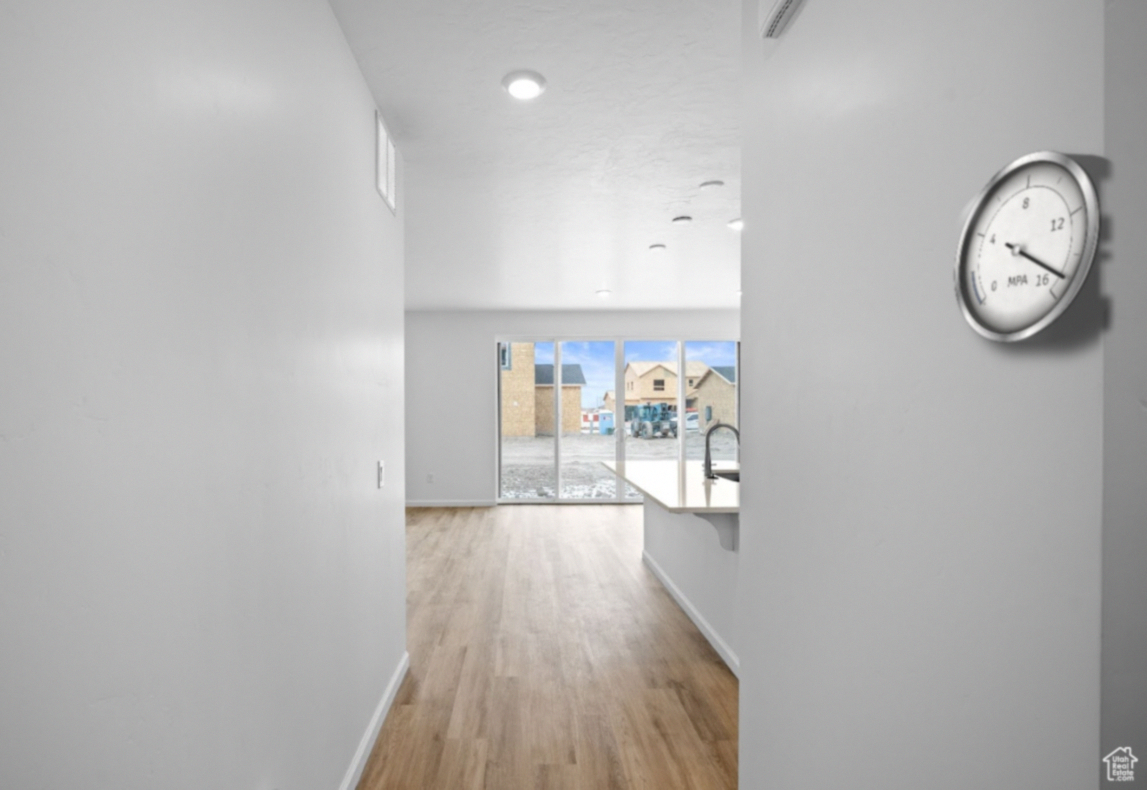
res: 15
